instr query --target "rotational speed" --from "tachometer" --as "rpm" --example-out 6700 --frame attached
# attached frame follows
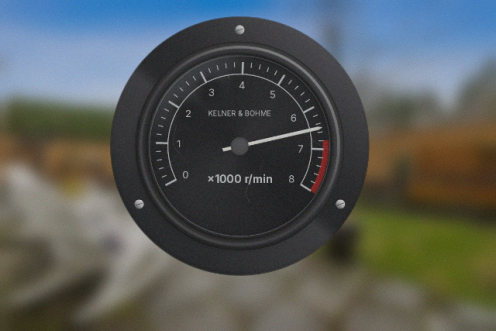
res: 6500
